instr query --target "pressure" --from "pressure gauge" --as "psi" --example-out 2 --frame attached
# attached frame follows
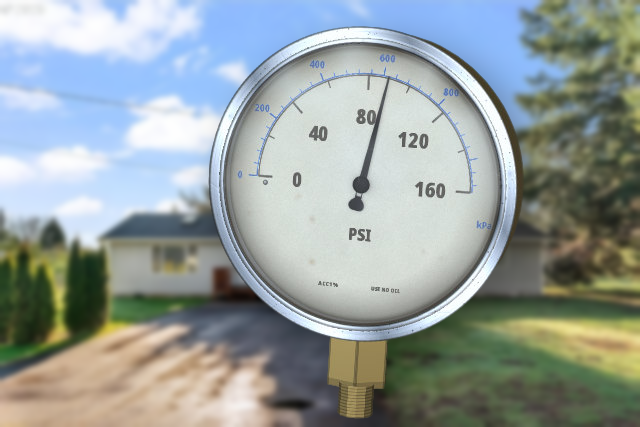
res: 90
